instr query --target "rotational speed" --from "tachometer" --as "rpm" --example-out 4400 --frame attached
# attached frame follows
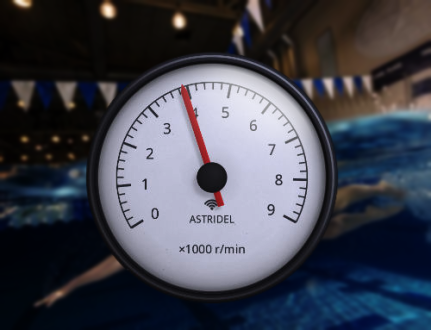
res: 3900
